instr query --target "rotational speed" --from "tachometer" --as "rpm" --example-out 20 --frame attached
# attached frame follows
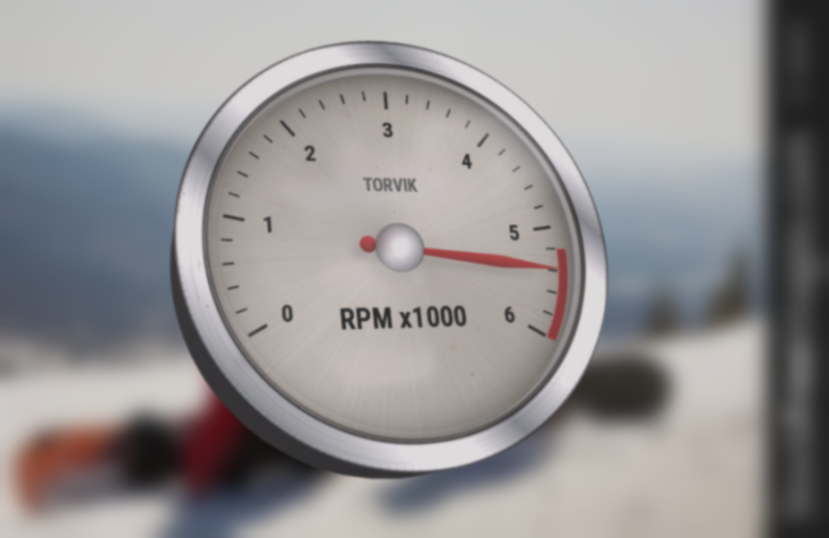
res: 5400
